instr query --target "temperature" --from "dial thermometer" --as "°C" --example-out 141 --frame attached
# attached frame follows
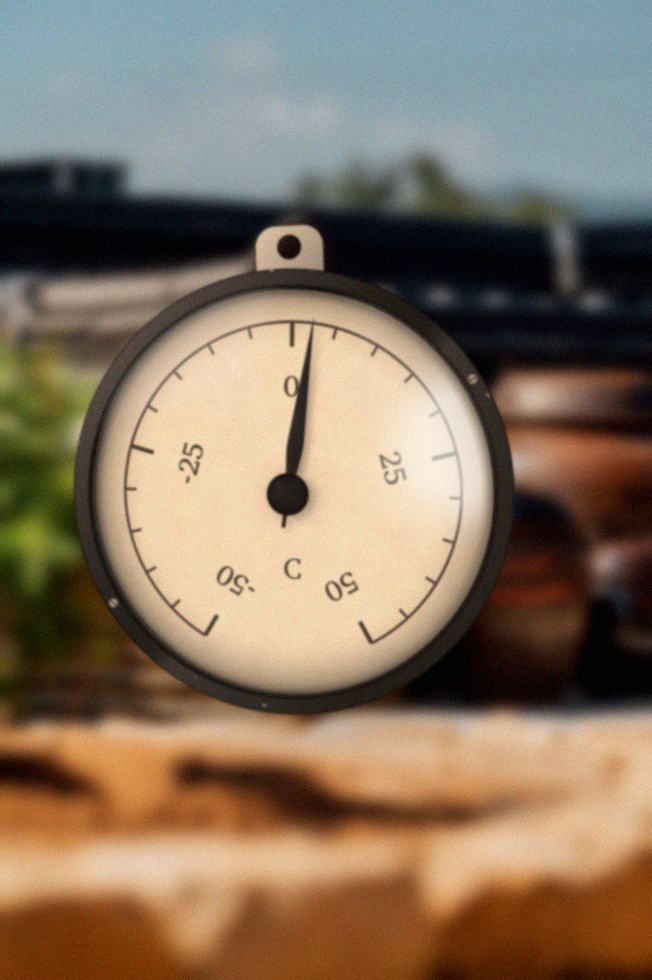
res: 2.5
